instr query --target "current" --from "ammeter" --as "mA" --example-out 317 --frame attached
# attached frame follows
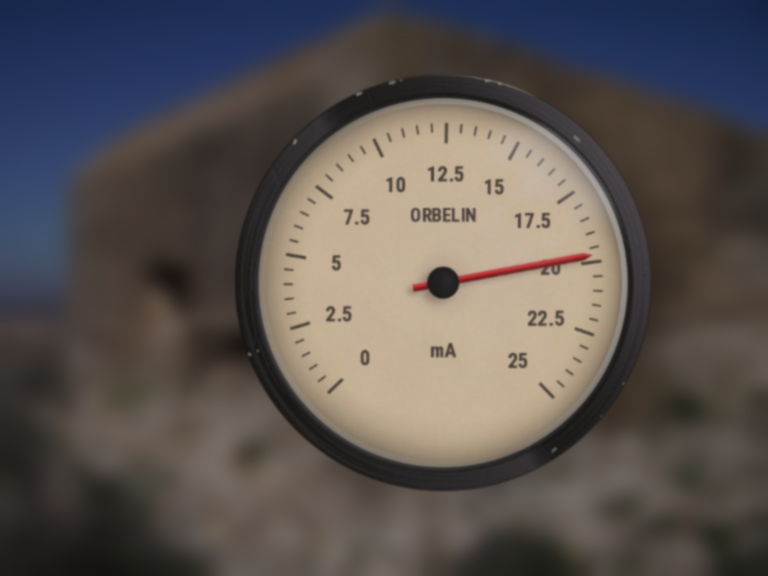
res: 19.75
